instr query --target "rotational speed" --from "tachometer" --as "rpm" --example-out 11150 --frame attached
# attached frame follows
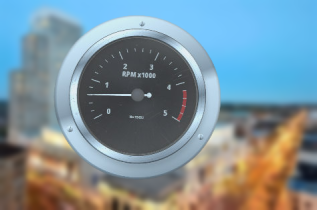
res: 600
